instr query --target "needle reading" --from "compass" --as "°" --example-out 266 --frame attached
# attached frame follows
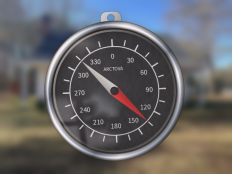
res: 135
